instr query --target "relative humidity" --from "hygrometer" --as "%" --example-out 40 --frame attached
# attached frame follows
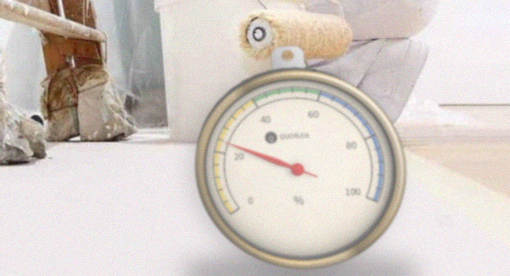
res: 24
